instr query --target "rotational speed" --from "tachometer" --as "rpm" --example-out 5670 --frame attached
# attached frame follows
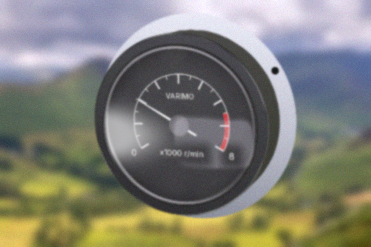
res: 2000
